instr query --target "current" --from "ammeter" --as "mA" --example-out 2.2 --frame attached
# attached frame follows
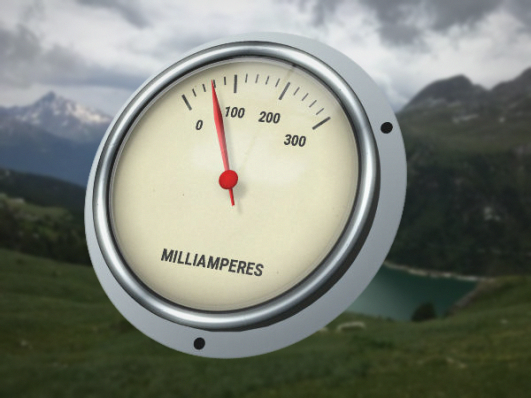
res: 60
